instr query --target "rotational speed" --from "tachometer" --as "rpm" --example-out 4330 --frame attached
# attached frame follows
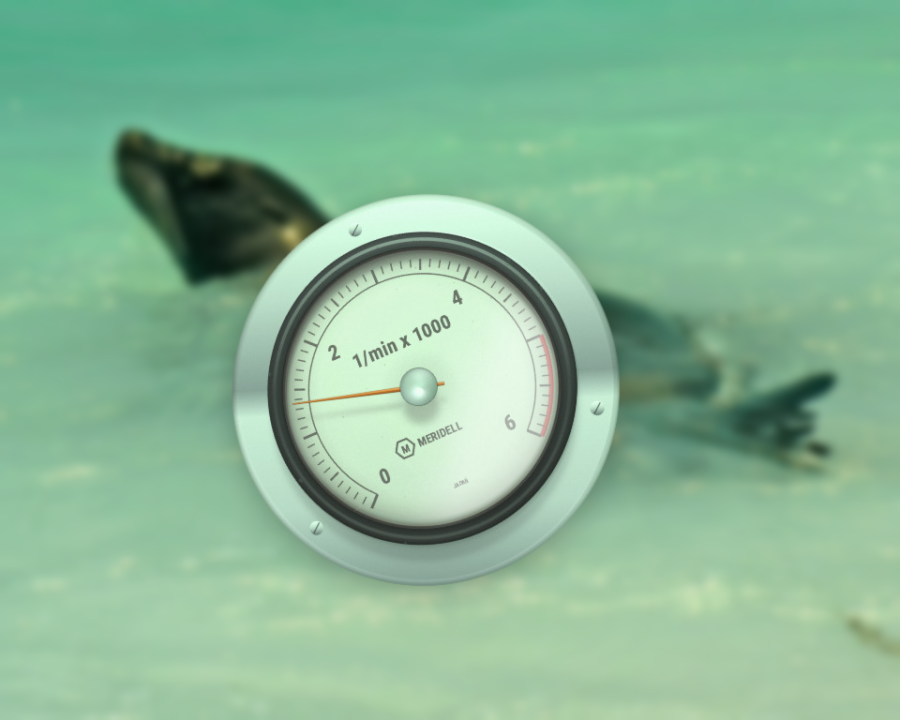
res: 1350
